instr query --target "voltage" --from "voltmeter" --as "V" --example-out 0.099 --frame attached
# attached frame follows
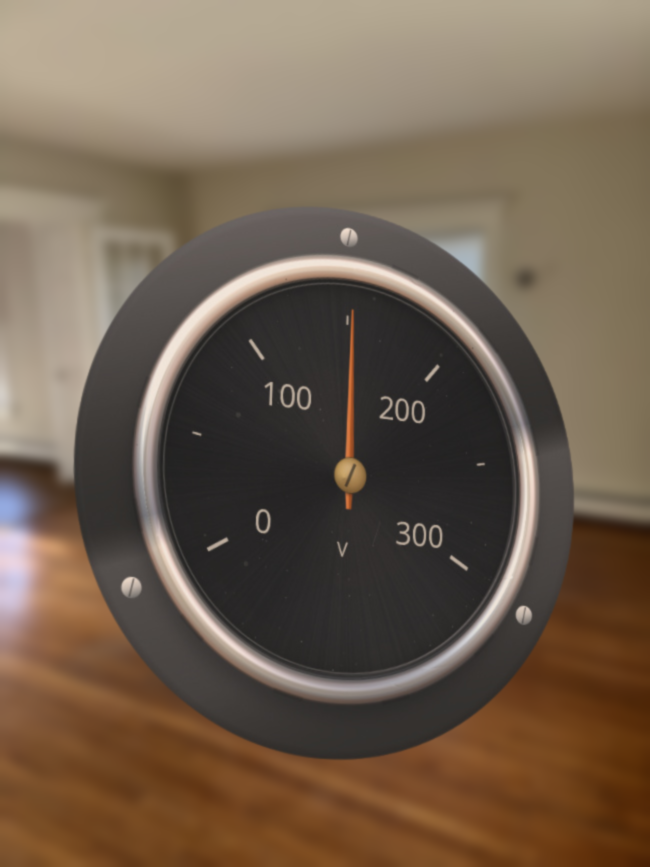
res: 150
